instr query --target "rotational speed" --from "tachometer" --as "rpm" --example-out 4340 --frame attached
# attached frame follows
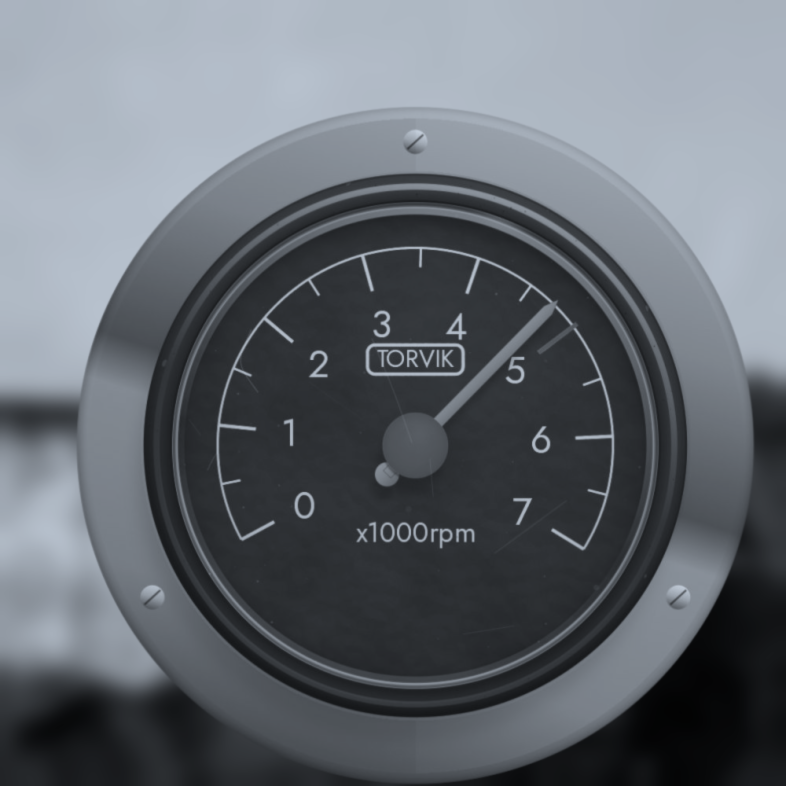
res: 4750
